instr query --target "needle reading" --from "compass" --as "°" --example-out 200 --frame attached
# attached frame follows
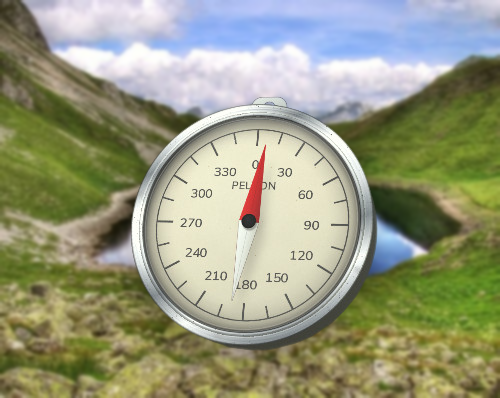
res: 7.5
